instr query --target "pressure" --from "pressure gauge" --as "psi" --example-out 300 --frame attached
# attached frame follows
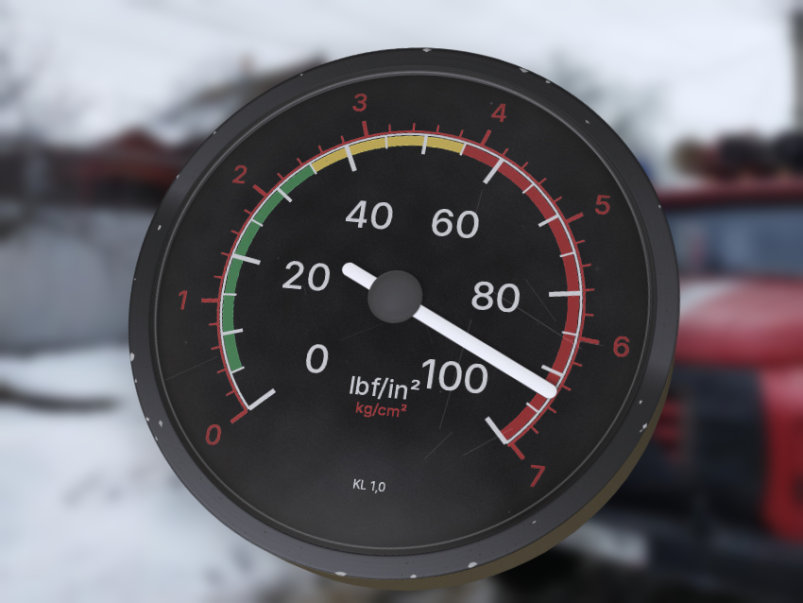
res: 92.5
